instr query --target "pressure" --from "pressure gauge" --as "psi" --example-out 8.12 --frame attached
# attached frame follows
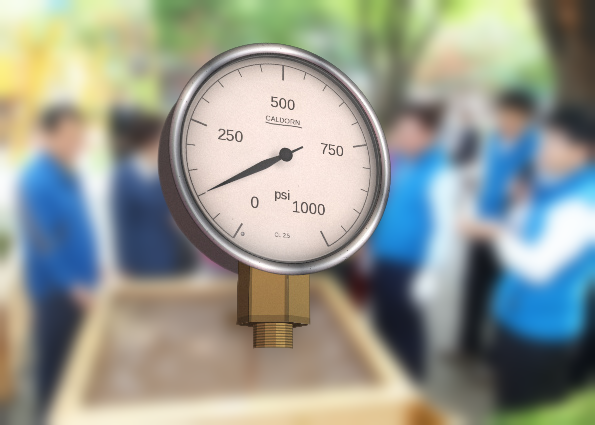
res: 100
